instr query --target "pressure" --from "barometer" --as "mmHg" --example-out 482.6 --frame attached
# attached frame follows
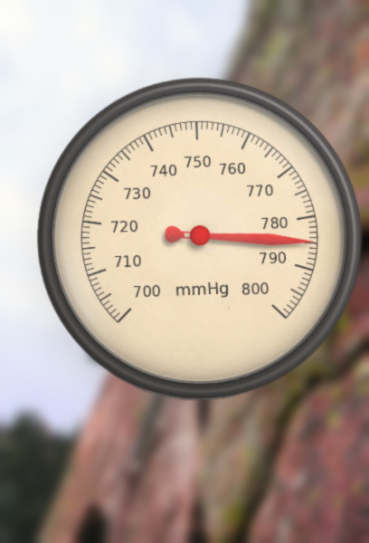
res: 785
